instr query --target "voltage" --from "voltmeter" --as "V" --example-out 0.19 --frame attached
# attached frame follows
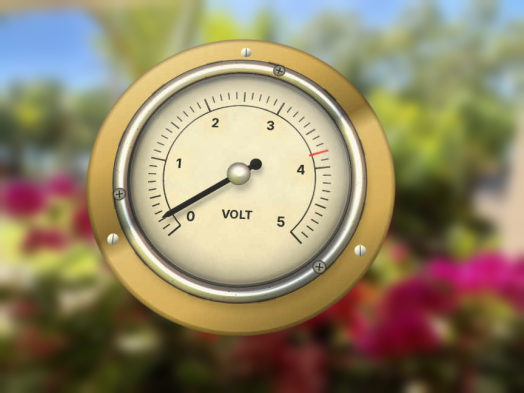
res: 0.2
